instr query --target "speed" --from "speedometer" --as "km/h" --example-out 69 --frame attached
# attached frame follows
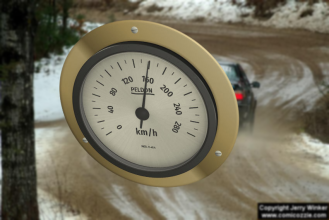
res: 160
